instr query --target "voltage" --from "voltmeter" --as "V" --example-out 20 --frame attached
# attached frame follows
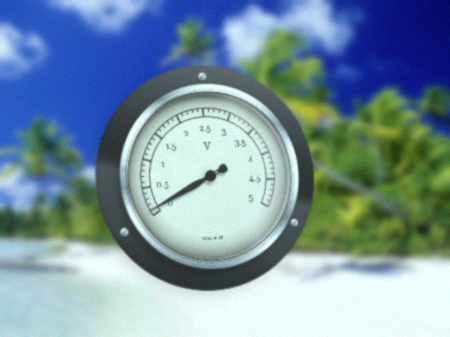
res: 0.1
